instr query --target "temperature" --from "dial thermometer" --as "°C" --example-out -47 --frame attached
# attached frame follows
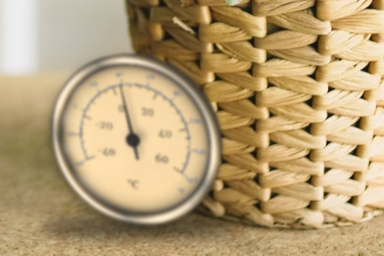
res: 4
